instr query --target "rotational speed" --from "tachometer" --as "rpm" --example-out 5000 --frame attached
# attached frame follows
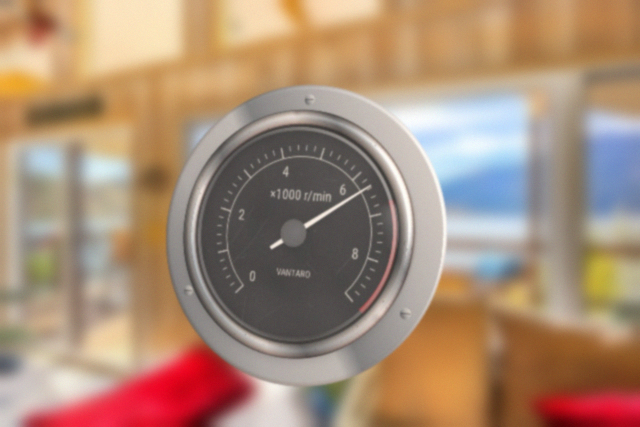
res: 6400
